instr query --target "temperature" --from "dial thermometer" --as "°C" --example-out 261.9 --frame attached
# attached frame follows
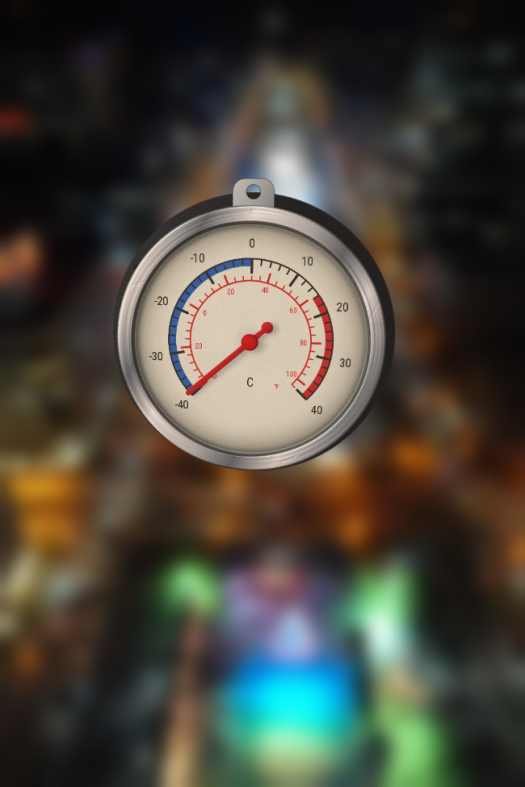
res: -39
